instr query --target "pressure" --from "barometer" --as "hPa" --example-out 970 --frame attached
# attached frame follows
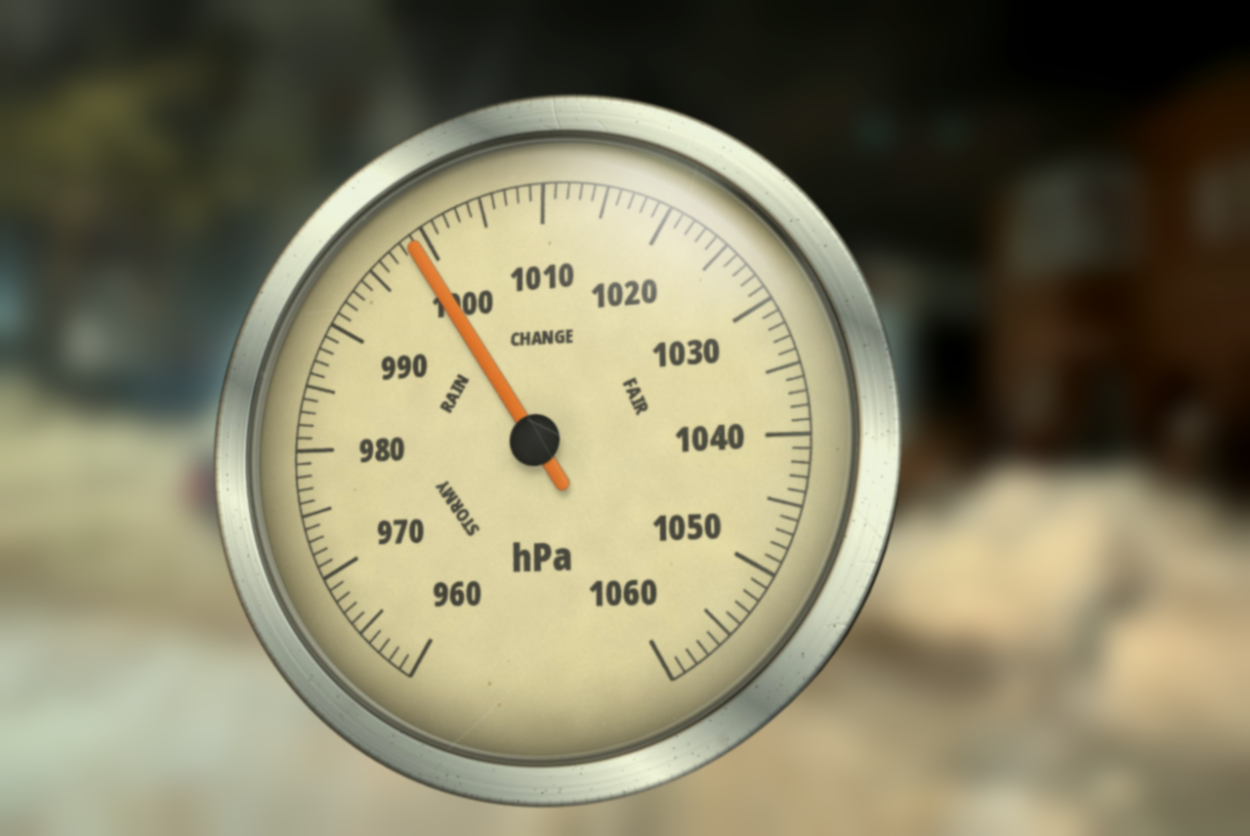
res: 999
